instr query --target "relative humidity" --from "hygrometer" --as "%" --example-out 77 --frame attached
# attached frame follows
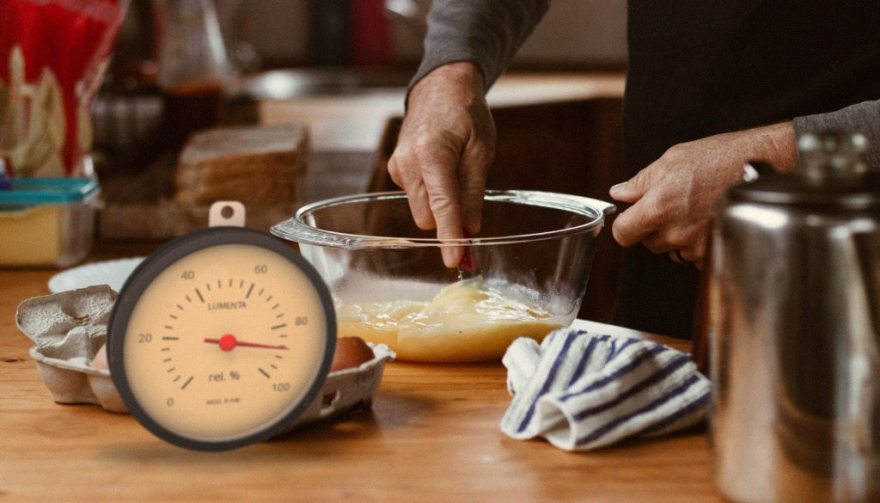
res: 88
